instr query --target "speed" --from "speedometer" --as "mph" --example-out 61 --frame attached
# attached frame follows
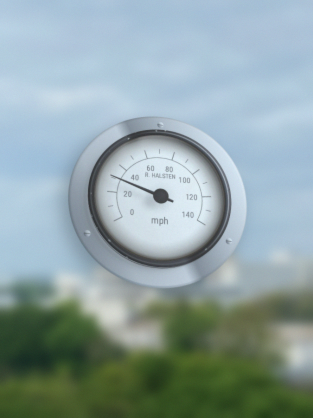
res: 30
